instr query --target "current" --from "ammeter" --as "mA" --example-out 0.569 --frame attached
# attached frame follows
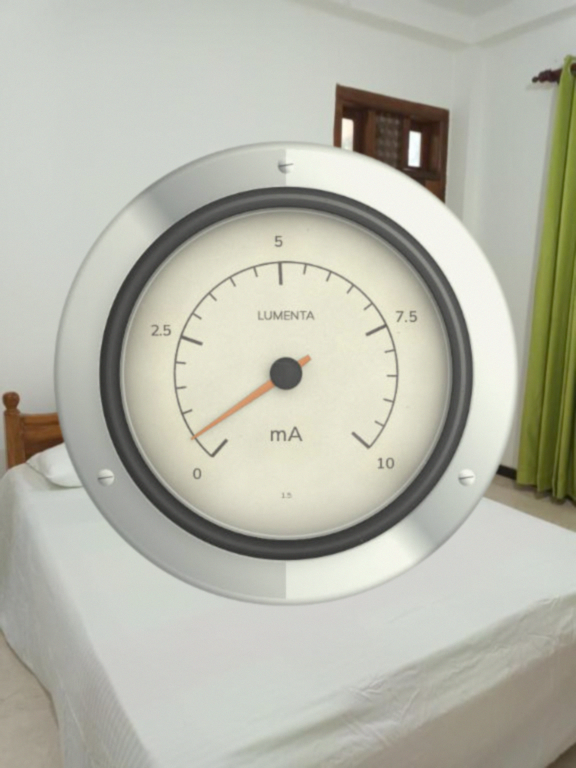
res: 0.5
